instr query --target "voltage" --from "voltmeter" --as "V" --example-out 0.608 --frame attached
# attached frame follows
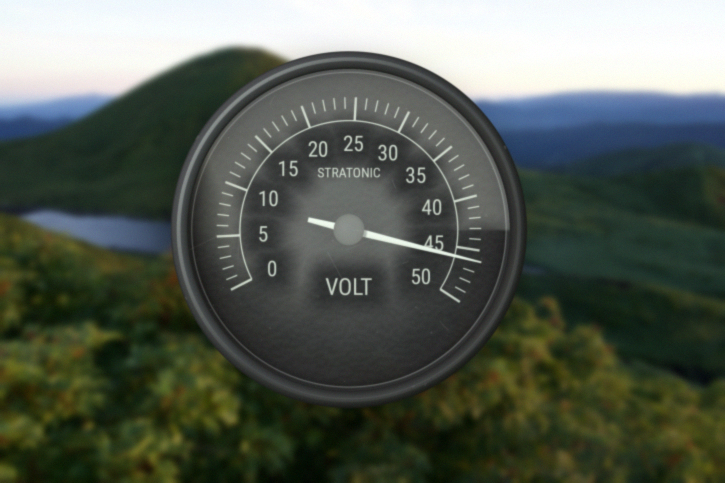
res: 46
